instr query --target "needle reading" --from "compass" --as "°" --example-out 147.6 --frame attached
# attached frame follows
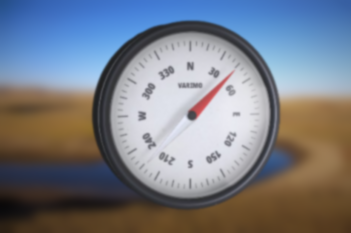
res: 45
